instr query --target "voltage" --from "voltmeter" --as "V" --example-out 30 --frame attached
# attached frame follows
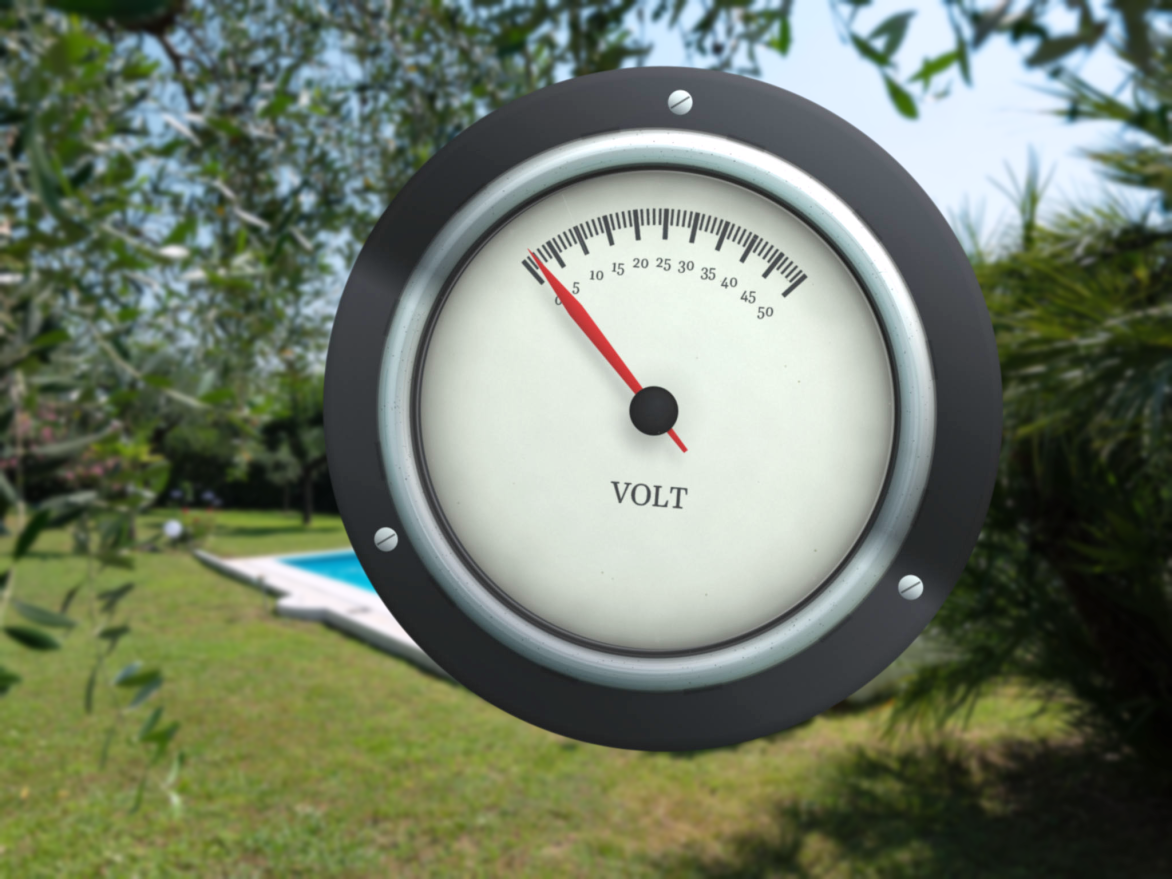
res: 2
